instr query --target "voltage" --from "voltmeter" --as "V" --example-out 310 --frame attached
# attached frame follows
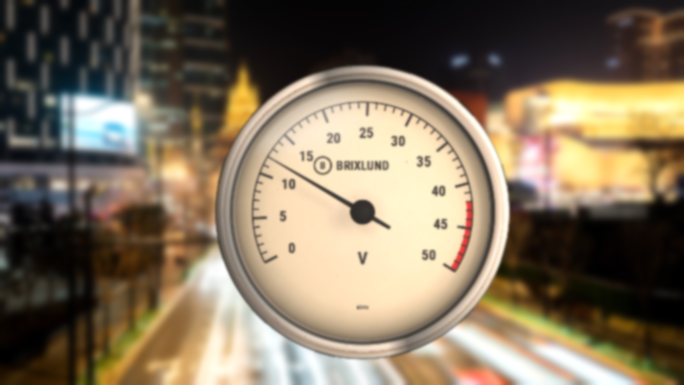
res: 12
